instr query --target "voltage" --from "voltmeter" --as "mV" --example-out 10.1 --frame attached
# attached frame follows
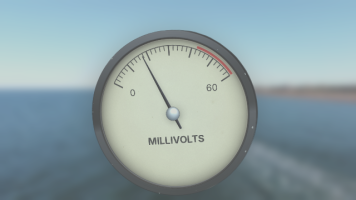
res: 18
